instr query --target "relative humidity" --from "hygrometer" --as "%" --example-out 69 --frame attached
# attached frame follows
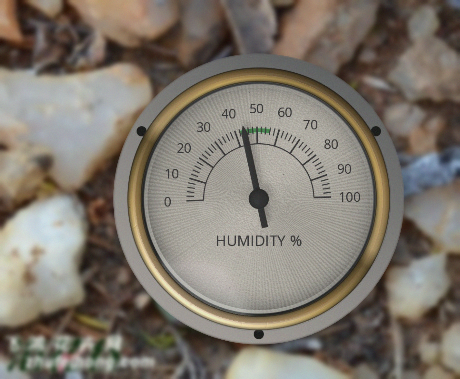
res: 44
